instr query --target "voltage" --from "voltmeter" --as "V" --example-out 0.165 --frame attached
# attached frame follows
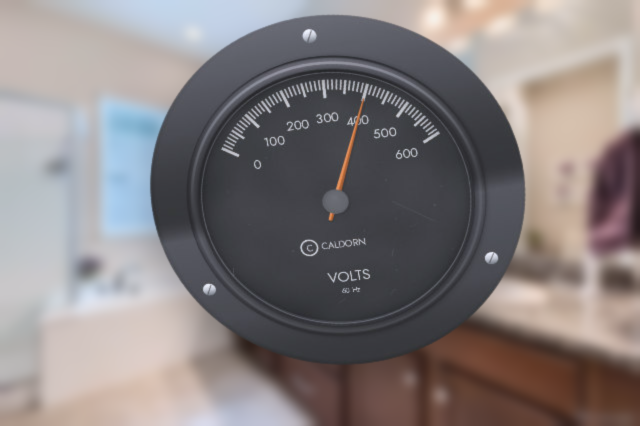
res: 400
